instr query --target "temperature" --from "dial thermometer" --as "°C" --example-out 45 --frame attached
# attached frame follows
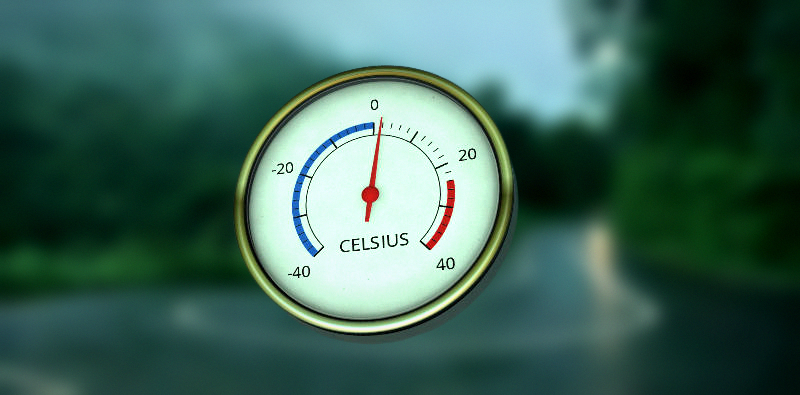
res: 2
